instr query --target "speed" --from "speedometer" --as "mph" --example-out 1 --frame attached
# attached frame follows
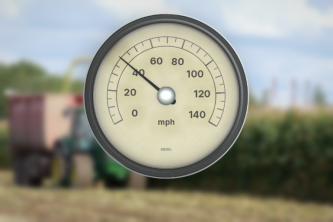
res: 40
